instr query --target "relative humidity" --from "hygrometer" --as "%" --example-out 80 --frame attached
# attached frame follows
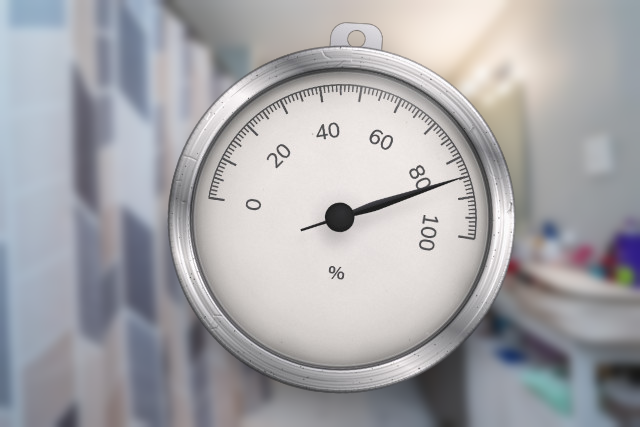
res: 85
